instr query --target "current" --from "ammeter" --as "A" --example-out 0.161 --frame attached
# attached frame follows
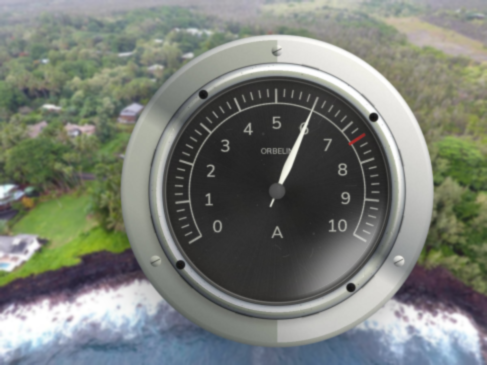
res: 6
